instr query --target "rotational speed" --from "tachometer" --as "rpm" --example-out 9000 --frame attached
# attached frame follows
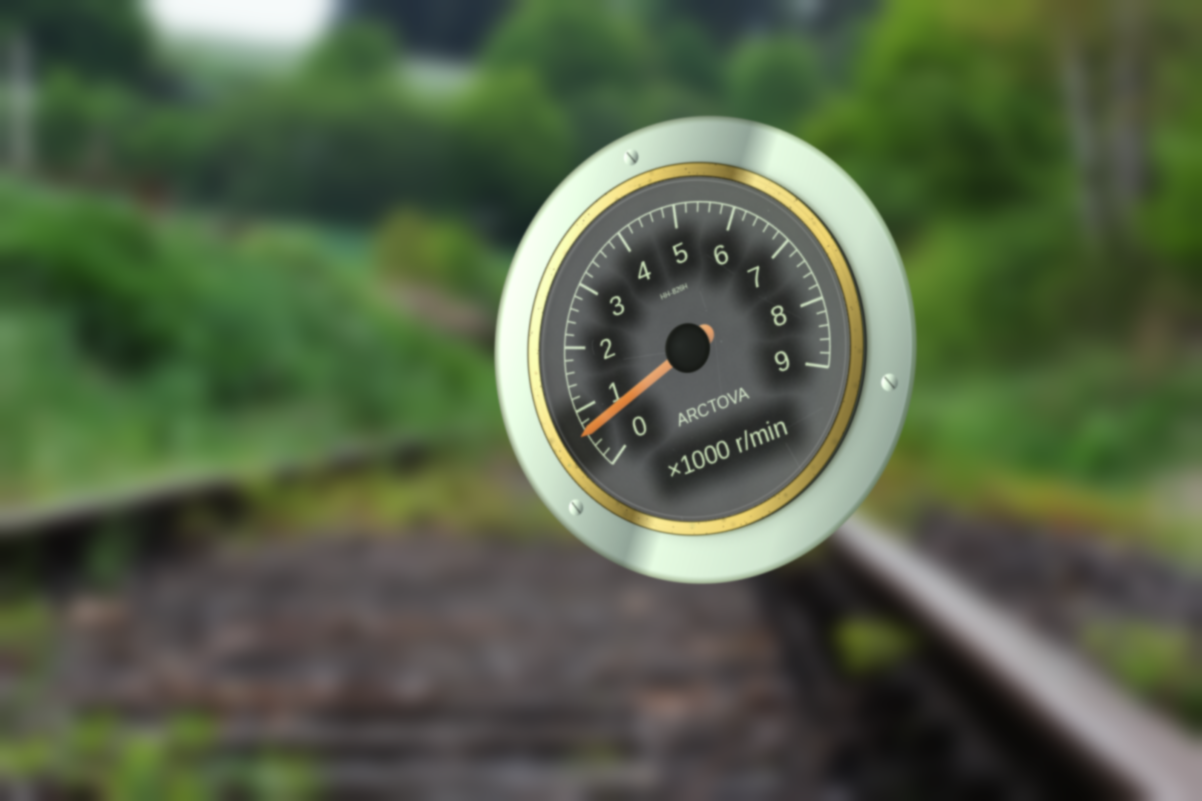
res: 600
